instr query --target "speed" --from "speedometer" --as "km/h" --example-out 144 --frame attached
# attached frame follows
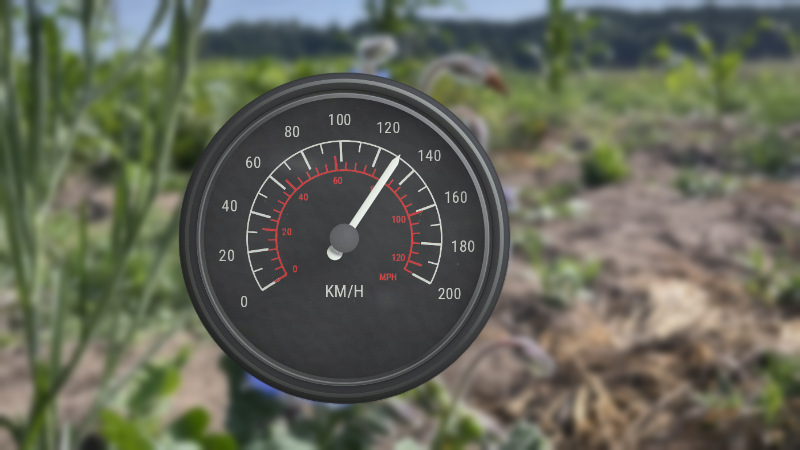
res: 130
